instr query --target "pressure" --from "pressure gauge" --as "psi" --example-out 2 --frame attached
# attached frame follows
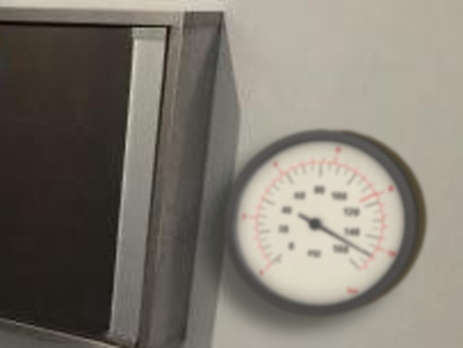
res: 150
